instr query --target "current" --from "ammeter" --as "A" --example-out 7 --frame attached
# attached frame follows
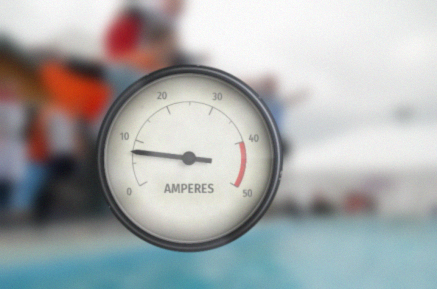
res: 7.5
